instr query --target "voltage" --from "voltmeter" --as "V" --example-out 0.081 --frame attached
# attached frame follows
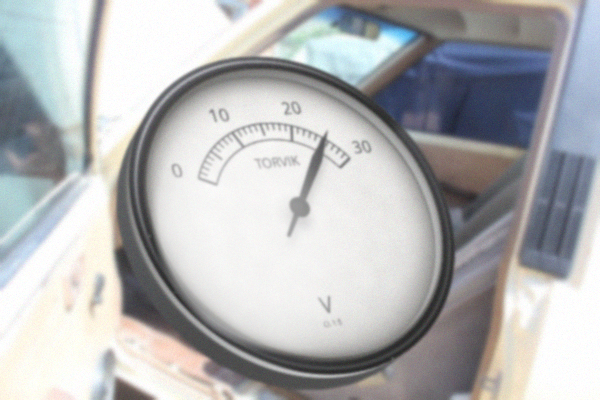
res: 25
